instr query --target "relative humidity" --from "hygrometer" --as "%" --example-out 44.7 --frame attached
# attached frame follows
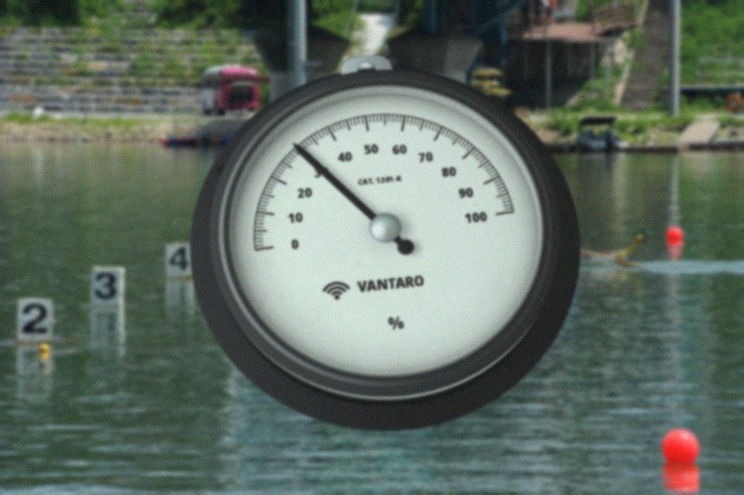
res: 30
